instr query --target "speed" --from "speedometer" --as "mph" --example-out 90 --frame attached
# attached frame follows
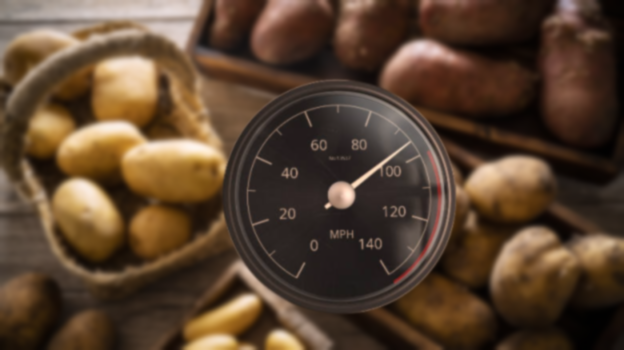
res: 95
